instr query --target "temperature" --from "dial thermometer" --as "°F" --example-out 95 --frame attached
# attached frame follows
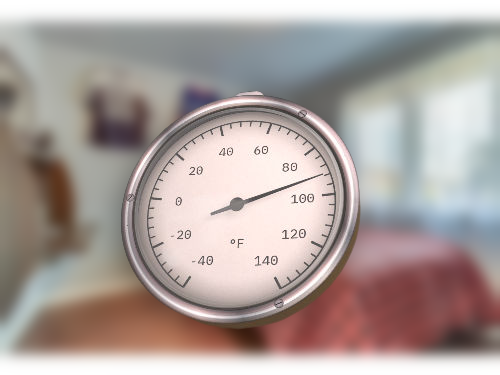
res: 92
